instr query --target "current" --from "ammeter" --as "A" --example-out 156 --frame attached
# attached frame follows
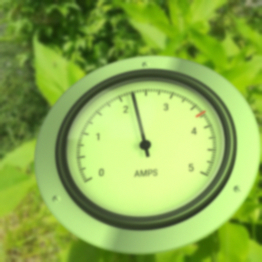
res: 2.25
